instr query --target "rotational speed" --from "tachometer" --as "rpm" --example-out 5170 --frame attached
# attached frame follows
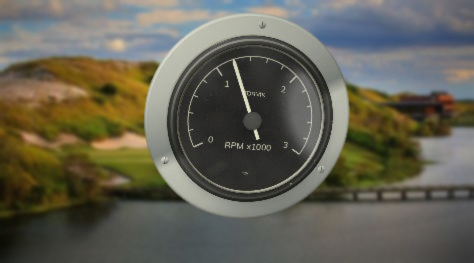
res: 1200
